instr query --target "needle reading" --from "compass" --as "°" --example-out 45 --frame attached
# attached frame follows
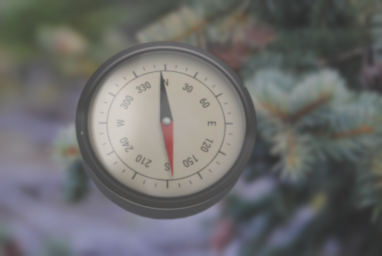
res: 175
